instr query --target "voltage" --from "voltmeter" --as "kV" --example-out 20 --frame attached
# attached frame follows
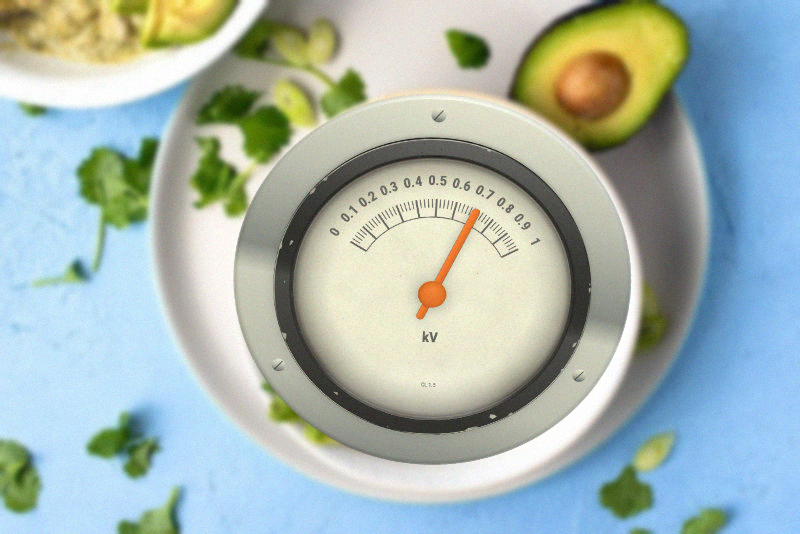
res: 0.7
